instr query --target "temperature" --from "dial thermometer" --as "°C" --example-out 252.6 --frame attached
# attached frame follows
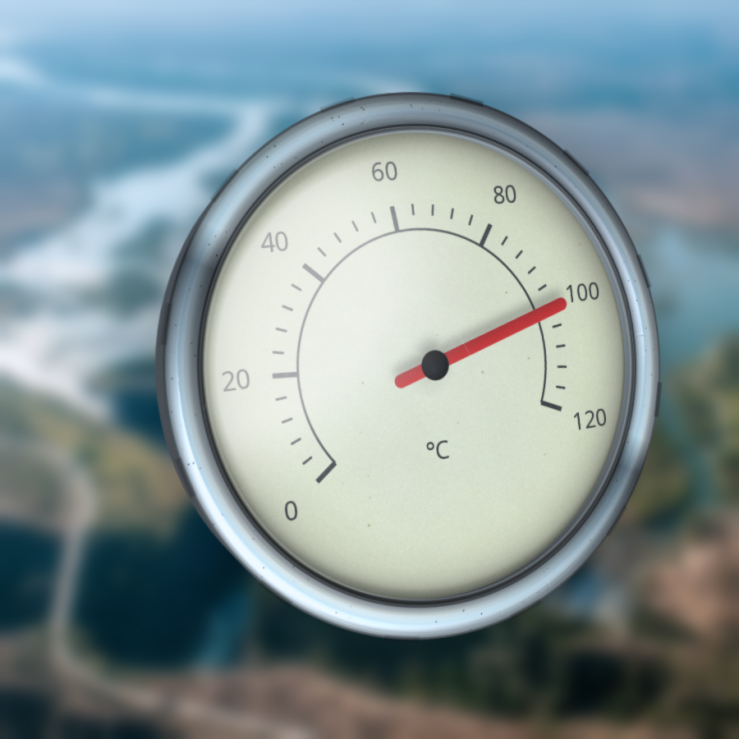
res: 100
